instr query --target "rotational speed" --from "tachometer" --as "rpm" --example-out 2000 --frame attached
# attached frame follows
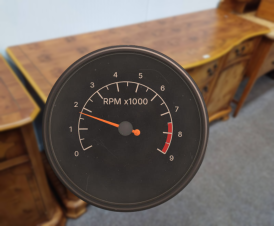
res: 1750
